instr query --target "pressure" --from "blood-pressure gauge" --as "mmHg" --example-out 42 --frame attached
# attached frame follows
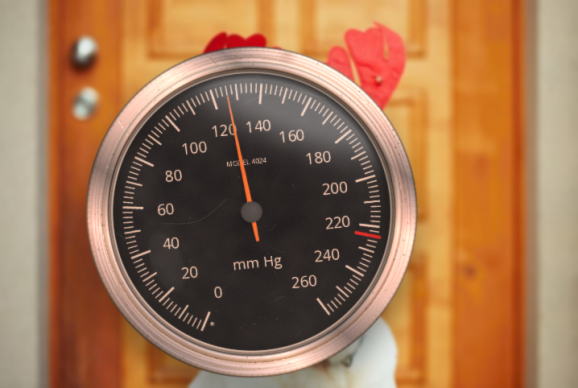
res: 126
